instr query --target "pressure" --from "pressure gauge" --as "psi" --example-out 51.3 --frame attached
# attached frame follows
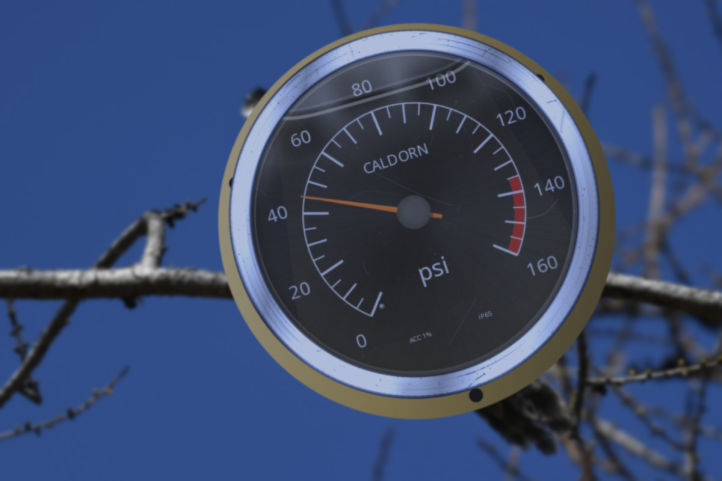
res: 45
